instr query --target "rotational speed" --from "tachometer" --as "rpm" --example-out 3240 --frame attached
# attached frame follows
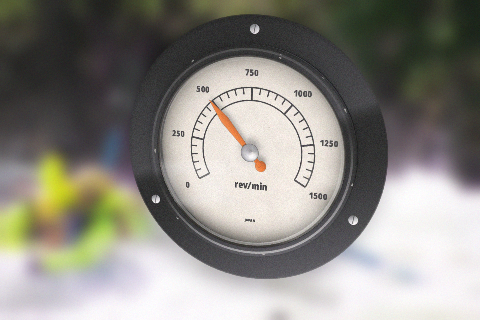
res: 500
